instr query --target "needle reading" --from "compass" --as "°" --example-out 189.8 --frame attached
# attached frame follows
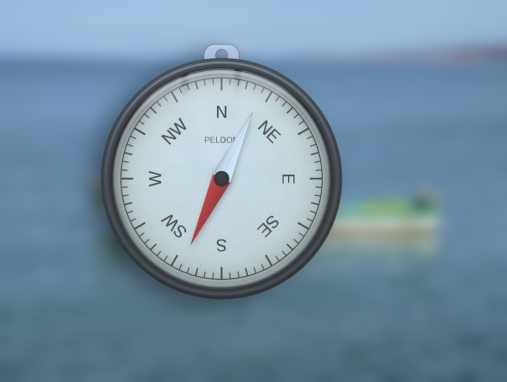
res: 205
